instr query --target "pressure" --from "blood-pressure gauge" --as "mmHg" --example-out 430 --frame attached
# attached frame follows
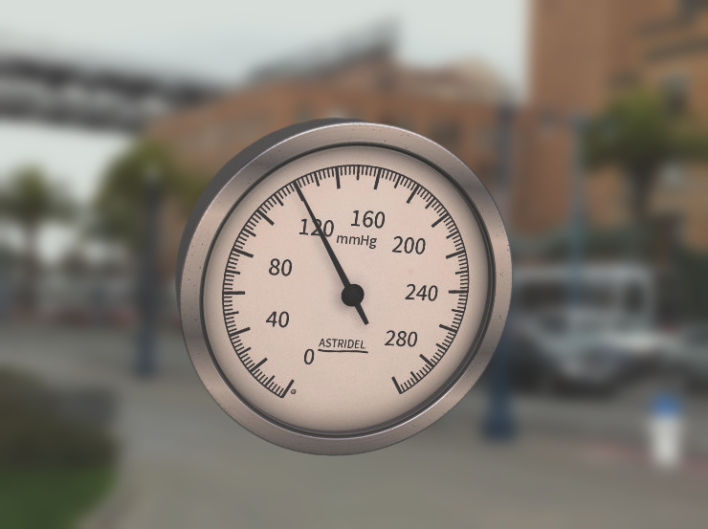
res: 120
